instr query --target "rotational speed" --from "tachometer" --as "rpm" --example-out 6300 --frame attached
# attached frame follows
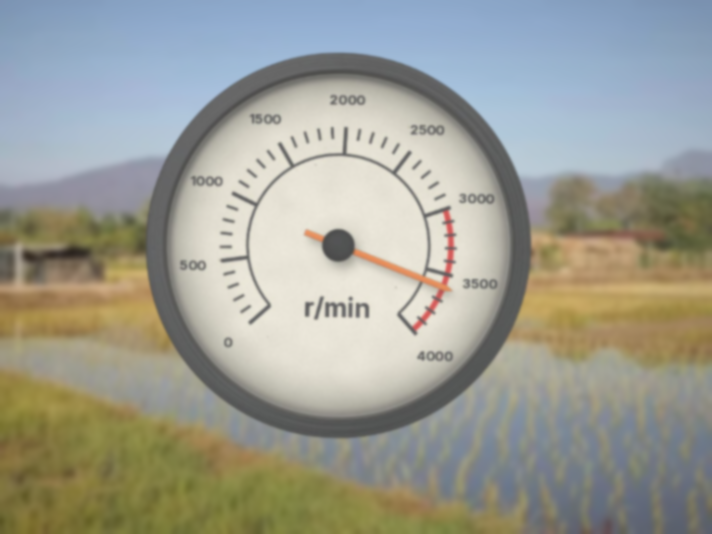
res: 3600
